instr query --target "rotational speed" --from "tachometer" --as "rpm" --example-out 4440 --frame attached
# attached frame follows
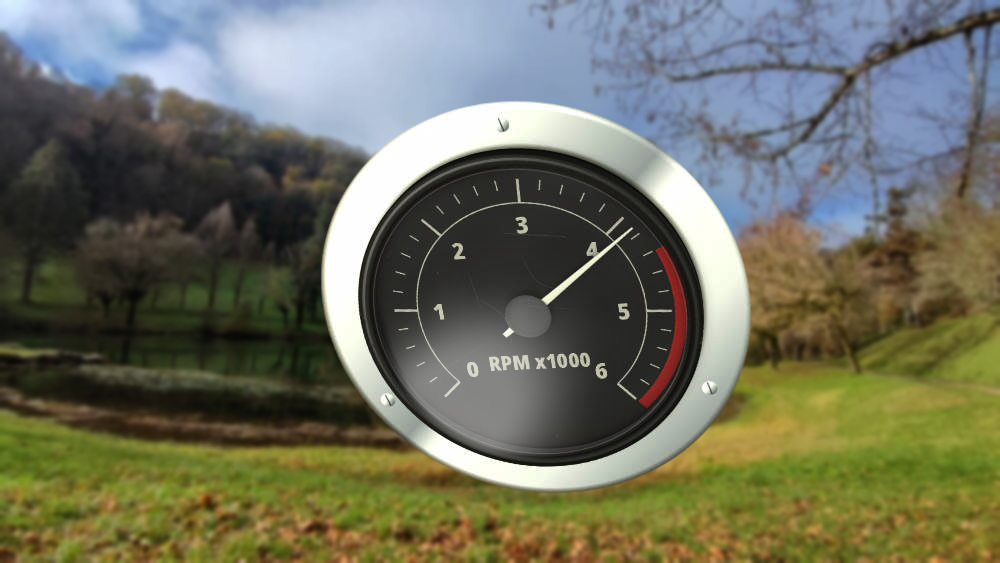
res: 4100
